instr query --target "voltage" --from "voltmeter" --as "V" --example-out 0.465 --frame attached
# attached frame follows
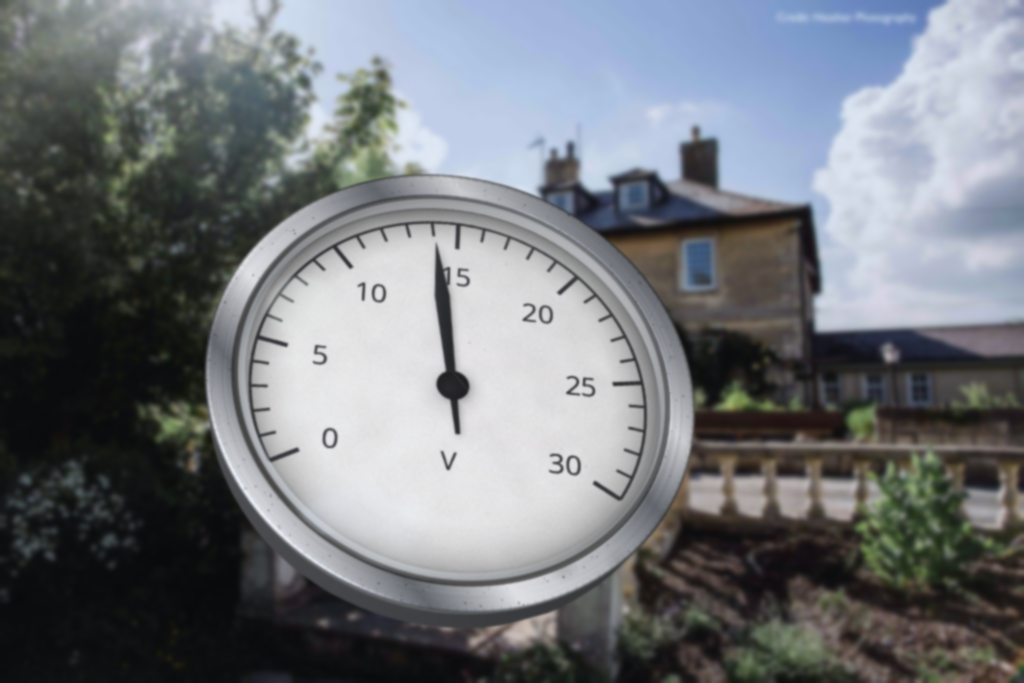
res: 14
